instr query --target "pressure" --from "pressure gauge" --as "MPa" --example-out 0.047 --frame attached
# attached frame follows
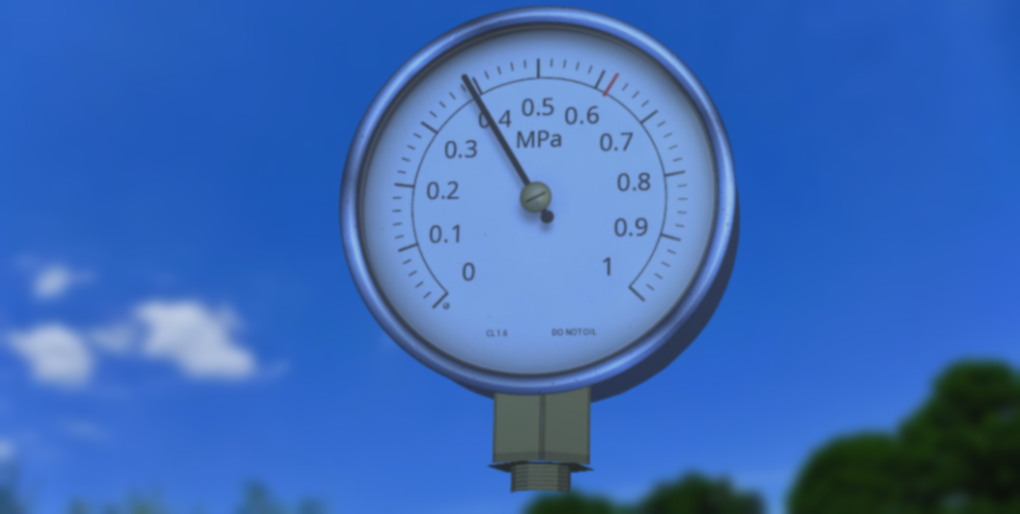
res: 0.39
